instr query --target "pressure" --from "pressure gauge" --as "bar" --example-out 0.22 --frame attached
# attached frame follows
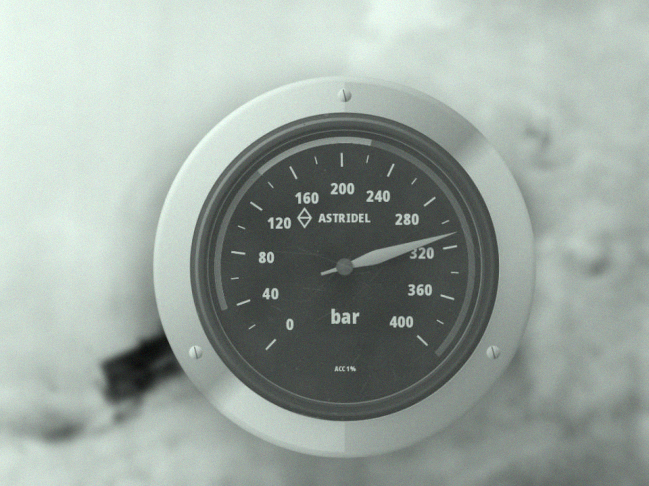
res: 310
